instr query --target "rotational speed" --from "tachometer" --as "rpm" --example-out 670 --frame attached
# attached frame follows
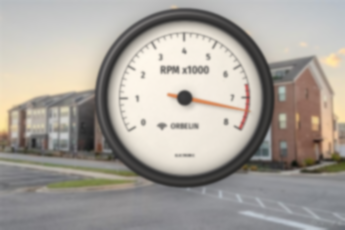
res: 7400
